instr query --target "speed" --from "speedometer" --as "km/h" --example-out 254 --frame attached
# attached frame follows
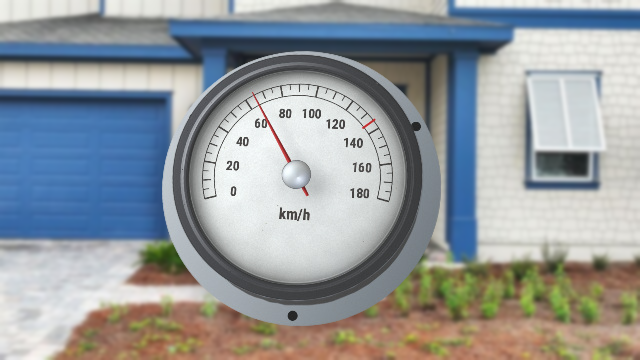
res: 65
